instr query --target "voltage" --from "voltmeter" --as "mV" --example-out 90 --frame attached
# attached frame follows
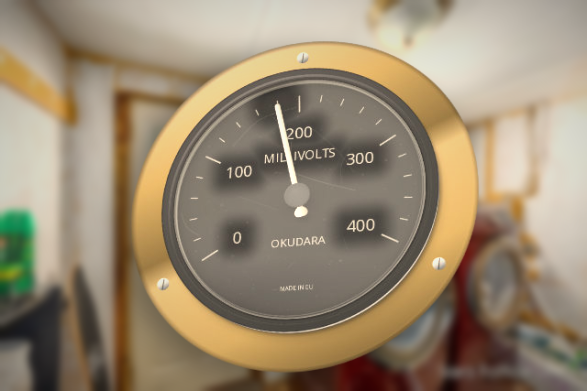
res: 180
